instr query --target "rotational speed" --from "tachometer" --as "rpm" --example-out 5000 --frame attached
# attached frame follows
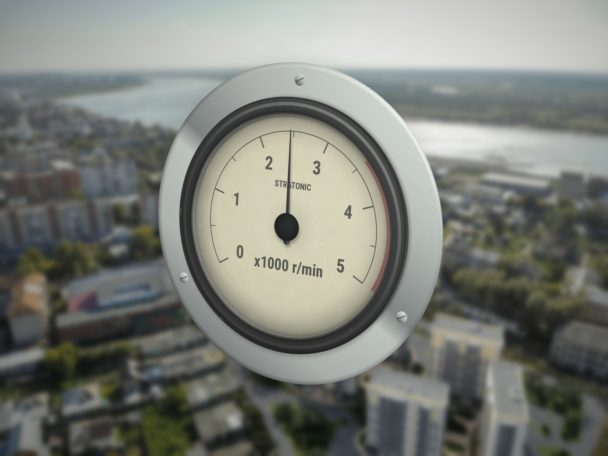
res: 2500
